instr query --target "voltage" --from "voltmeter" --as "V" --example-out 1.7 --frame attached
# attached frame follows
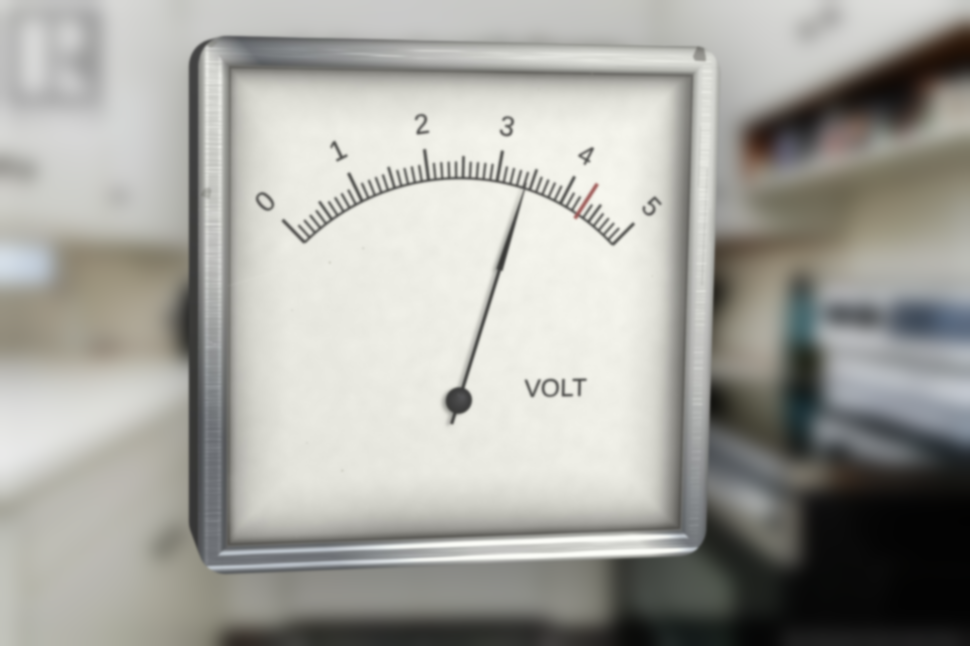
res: 3.4
